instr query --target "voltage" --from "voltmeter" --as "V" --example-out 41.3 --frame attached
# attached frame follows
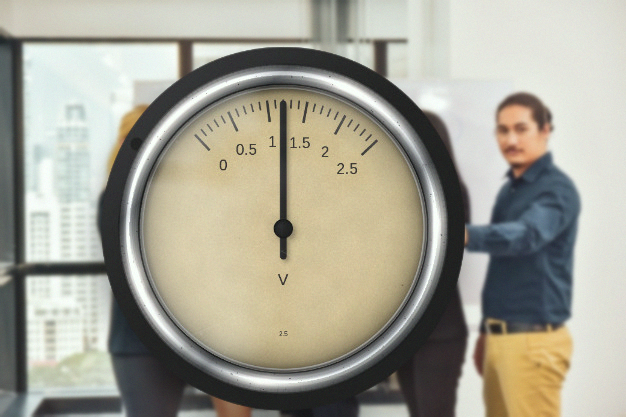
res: 1.2
